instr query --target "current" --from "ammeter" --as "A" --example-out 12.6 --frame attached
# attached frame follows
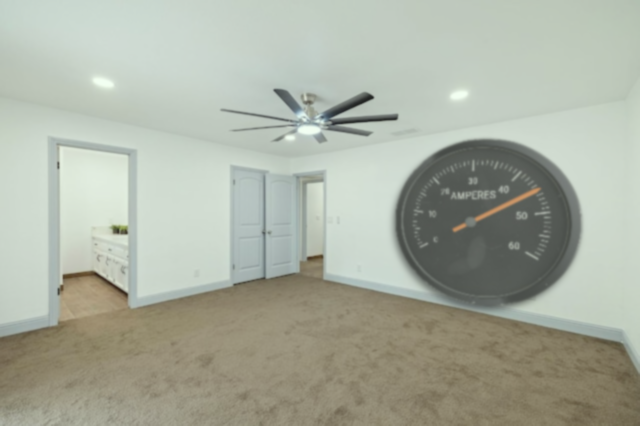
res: 45
